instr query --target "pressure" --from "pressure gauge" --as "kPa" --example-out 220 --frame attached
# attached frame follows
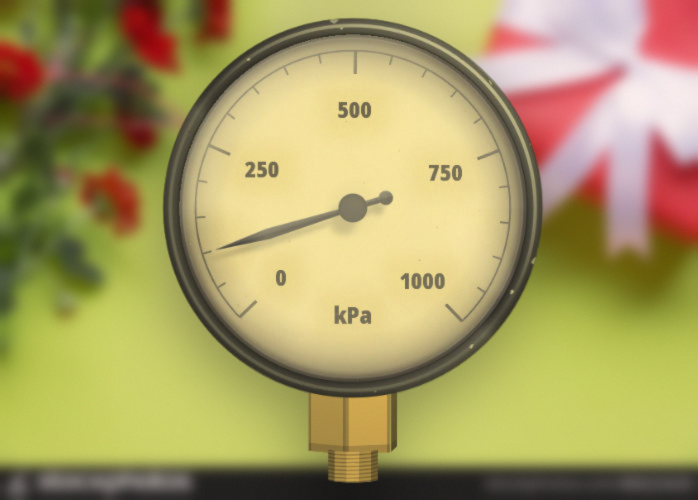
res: 100
